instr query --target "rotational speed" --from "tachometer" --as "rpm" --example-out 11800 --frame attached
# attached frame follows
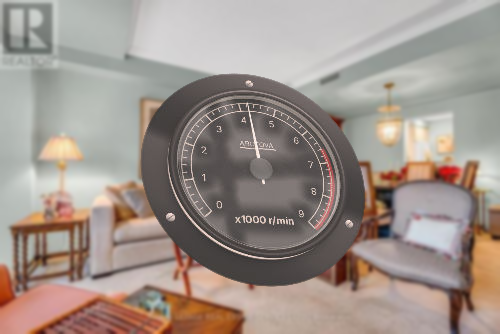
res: 4200
